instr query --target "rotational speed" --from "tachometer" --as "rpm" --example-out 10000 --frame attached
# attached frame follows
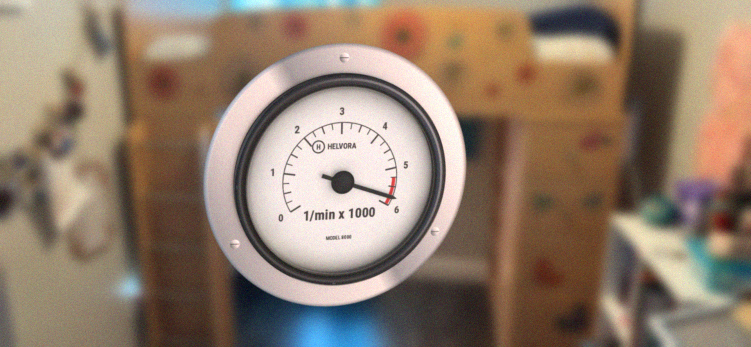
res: 5750
